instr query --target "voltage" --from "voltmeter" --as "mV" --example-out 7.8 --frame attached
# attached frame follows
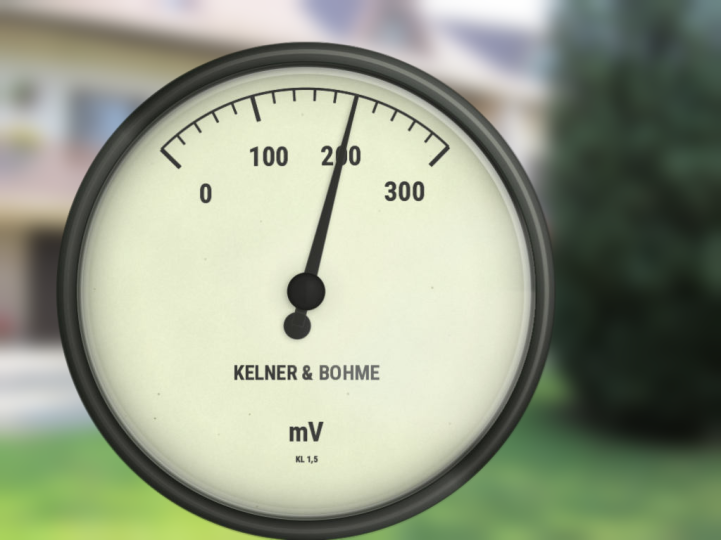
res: 200
